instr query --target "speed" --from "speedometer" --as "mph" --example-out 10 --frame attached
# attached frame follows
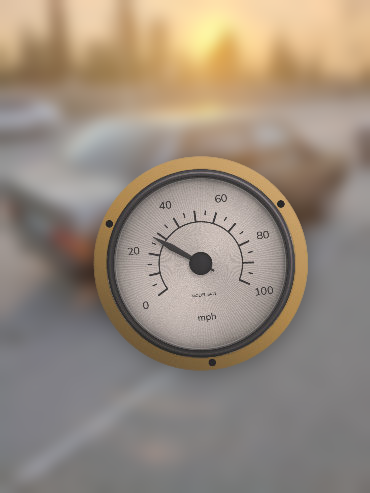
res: 27.5
